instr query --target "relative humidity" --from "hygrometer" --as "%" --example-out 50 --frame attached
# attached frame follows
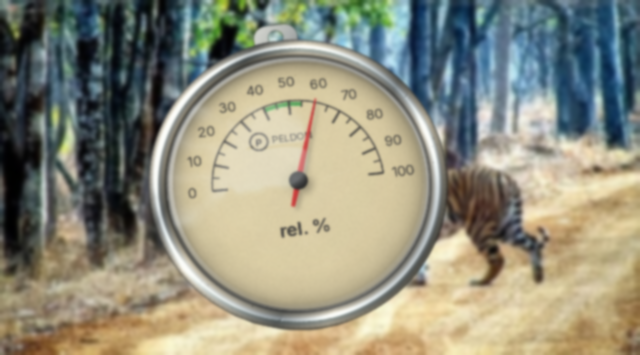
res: 60
